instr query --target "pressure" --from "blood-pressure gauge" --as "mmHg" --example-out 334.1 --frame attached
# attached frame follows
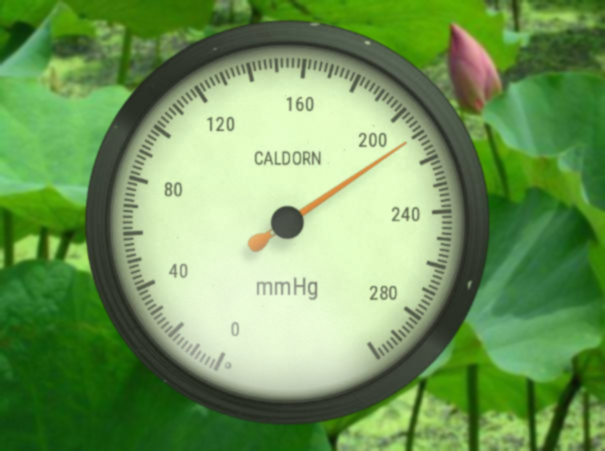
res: 210
